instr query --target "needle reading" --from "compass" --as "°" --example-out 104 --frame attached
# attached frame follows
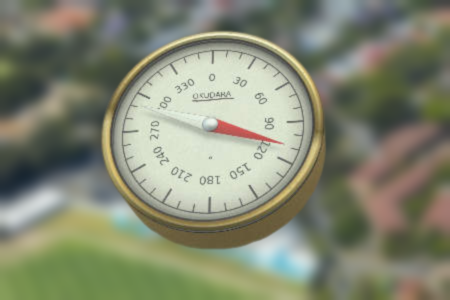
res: 110
